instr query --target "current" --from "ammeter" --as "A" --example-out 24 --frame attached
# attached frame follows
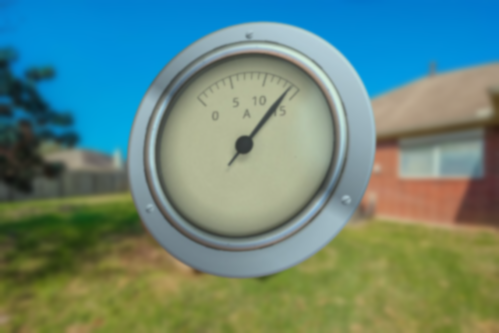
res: 14
